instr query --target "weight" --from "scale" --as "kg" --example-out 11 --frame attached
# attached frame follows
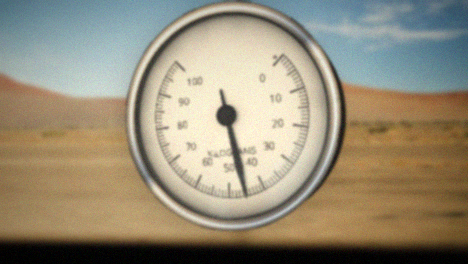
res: 45
